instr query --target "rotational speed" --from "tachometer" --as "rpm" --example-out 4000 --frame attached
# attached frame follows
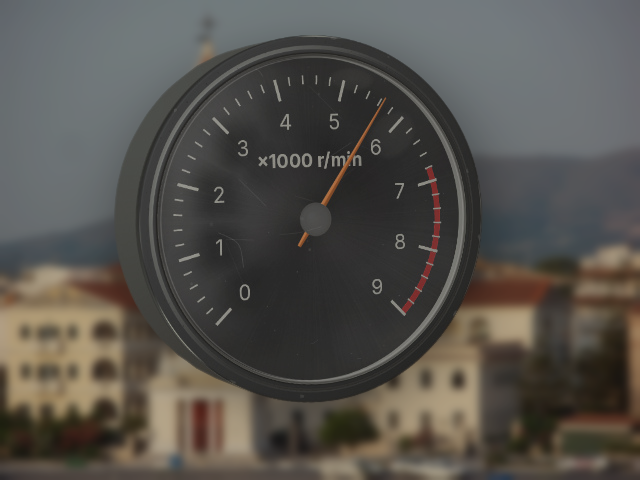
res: 5600
